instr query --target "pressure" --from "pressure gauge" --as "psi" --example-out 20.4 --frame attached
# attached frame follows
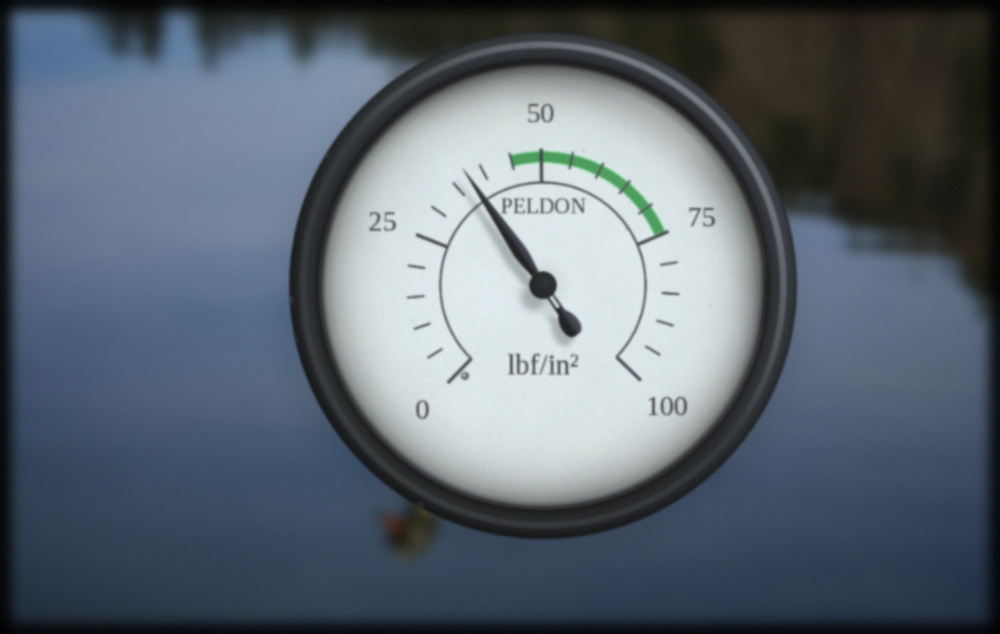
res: 37.5
